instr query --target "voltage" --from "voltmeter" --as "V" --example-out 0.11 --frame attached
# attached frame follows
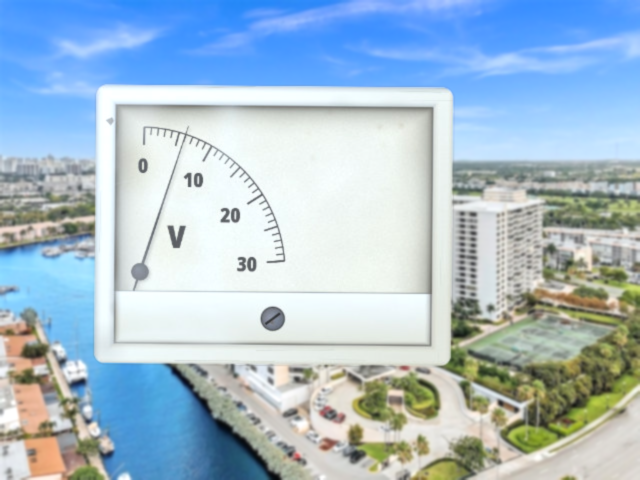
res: 6
